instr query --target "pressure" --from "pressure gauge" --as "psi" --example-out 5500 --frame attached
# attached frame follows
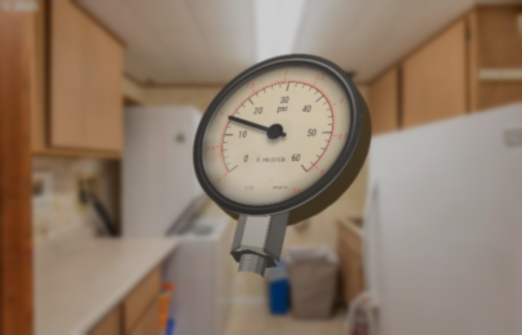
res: 14
